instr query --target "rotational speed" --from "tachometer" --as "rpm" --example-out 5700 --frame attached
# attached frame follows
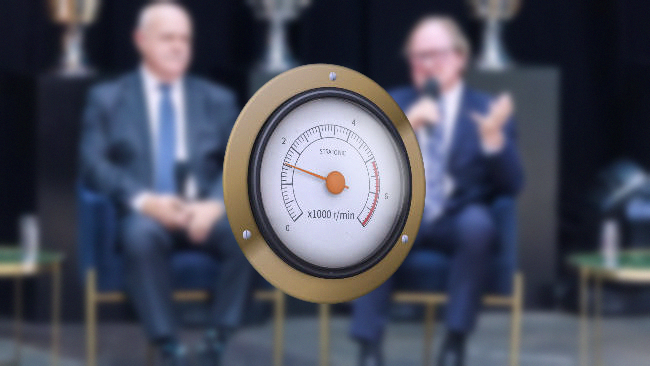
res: 1500
